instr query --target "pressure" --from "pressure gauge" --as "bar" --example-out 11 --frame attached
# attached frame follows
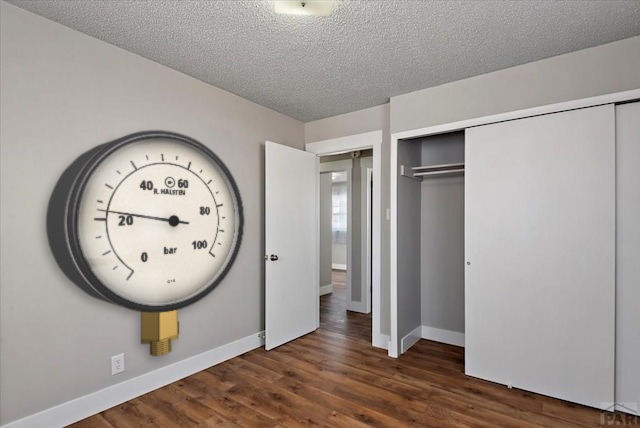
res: 22.5
